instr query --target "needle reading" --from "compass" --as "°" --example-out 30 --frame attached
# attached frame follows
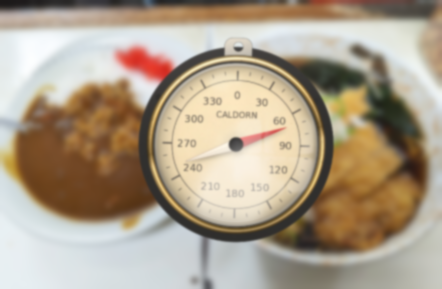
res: 70
